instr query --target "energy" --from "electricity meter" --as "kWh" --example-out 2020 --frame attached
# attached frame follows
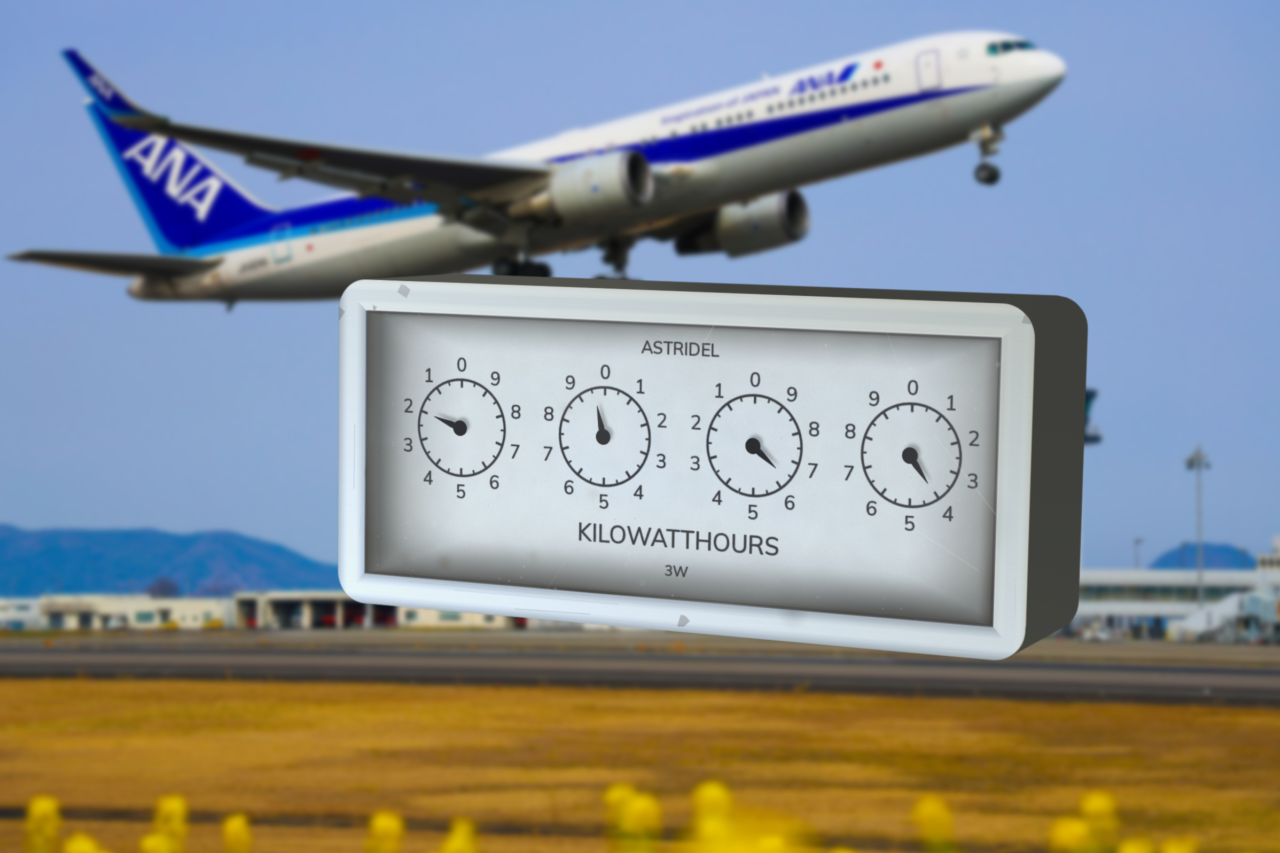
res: 1964
